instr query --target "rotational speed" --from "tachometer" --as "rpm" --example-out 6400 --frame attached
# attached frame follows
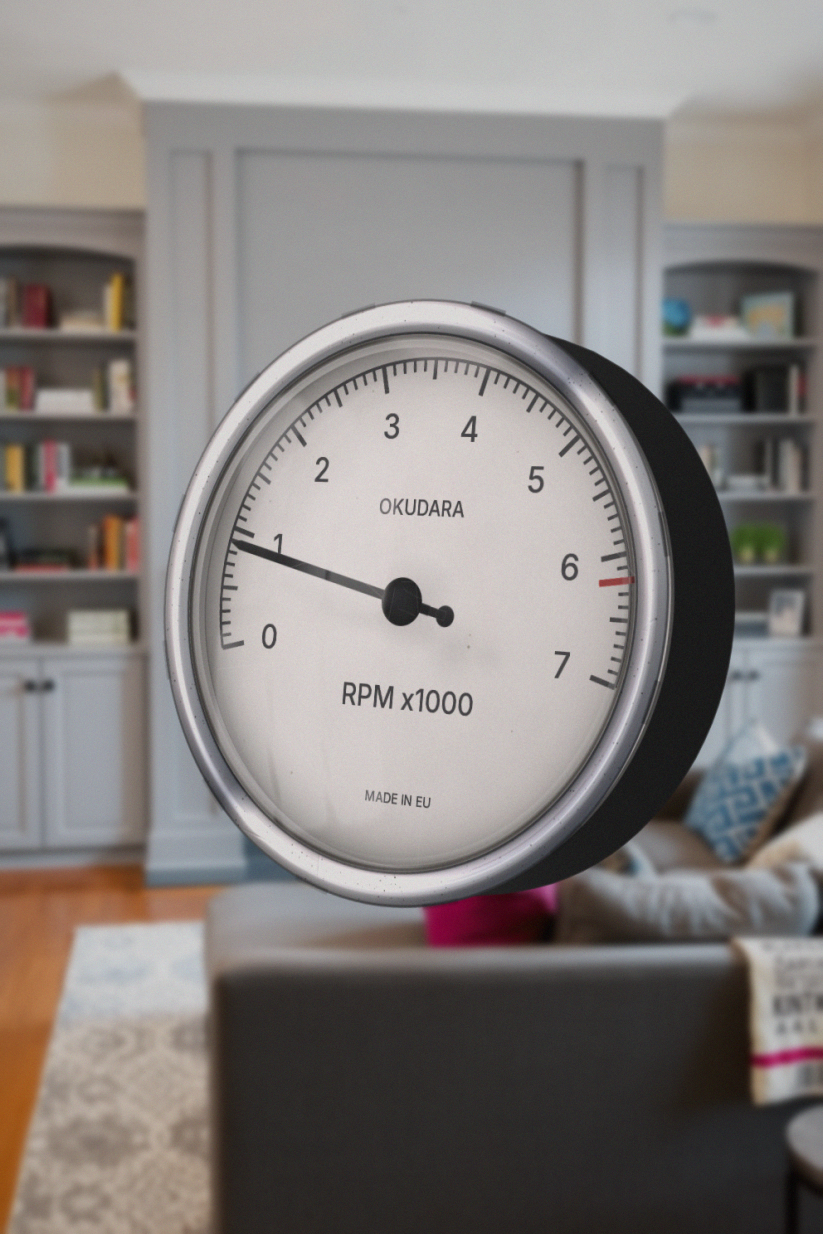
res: 900
